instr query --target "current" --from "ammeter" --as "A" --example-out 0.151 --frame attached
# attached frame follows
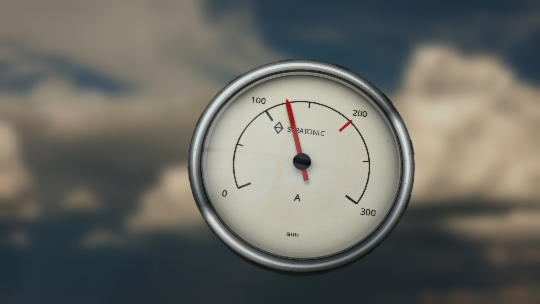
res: 125
